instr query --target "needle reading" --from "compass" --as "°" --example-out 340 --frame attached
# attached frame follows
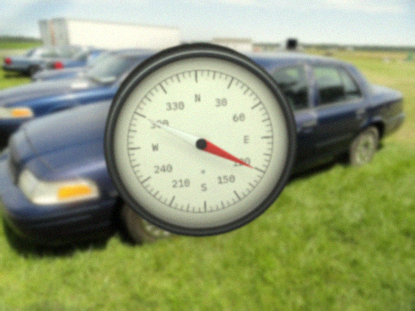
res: 120
